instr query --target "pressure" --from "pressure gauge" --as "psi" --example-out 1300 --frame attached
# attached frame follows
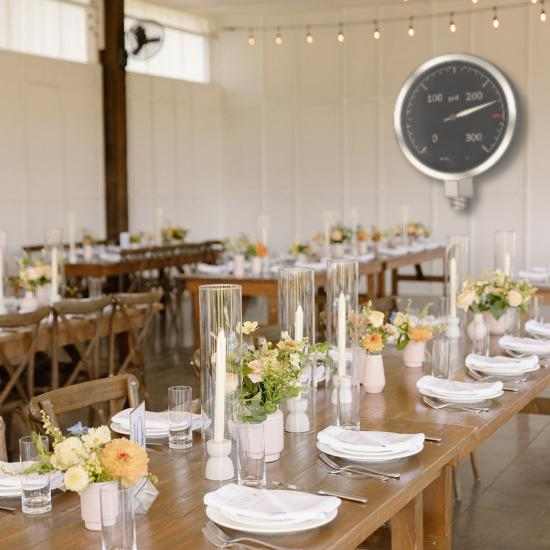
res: 230
